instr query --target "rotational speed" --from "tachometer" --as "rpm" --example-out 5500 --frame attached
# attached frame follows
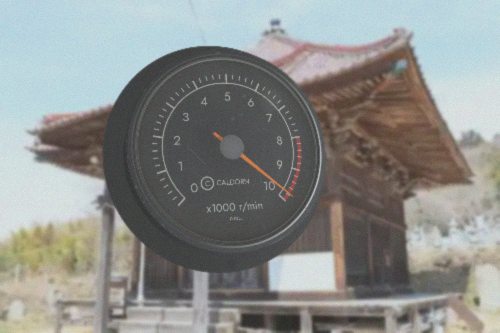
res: 9800
